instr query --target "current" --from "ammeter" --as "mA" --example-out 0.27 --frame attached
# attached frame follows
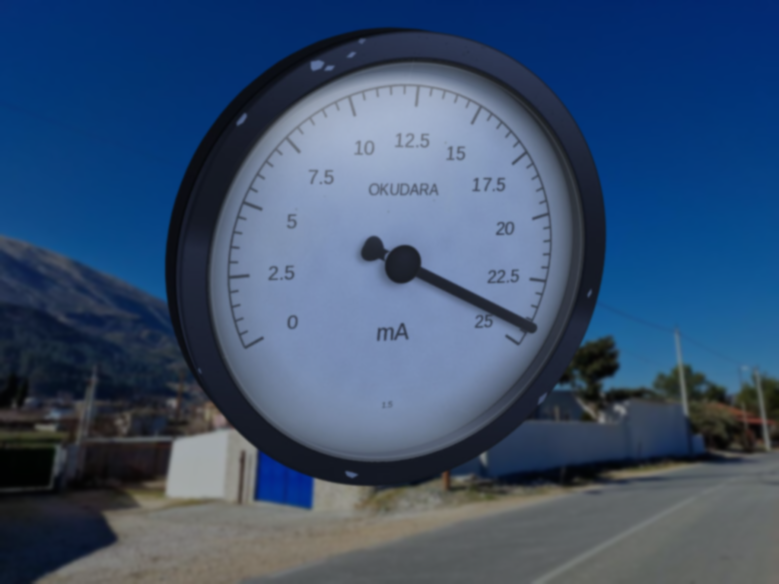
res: 24.25
